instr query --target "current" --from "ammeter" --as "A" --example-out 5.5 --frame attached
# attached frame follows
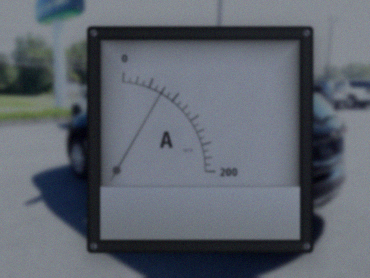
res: 60
